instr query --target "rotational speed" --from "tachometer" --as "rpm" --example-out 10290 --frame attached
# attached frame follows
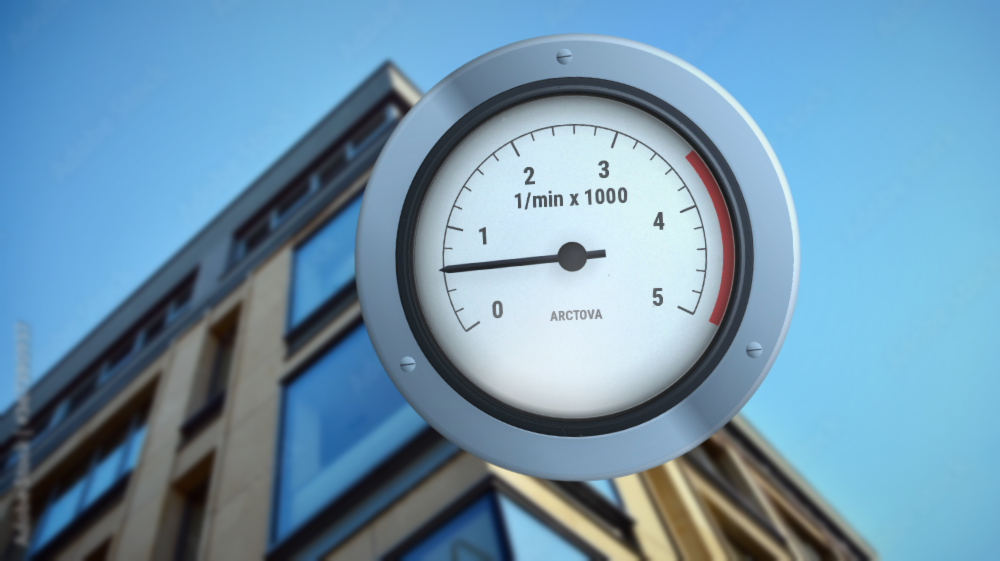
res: 600
